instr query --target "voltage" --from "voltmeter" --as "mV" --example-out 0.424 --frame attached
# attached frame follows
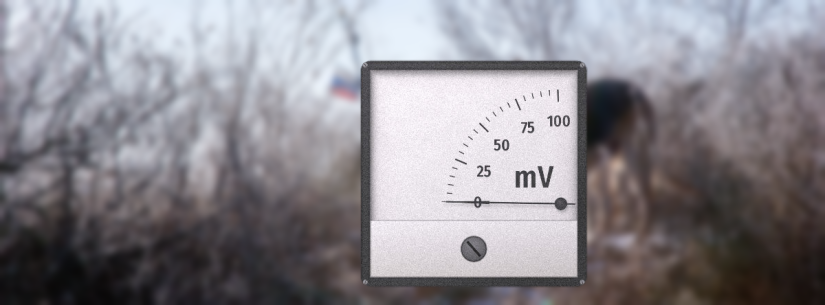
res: 0
